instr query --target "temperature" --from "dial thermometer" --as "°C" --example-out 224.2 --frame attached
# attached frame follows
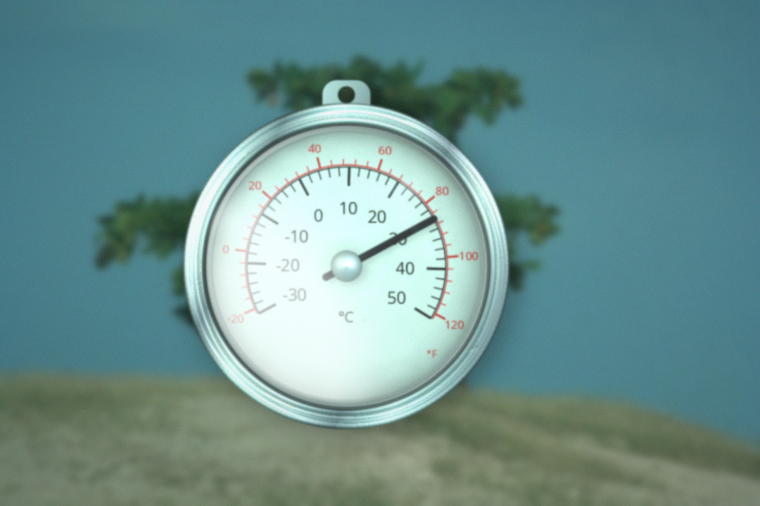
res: 30
